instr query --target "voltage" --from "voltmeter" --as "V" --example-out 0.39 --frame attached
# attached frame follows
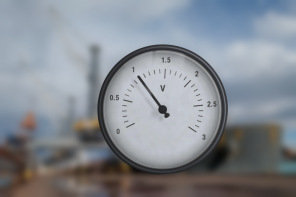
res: 1
